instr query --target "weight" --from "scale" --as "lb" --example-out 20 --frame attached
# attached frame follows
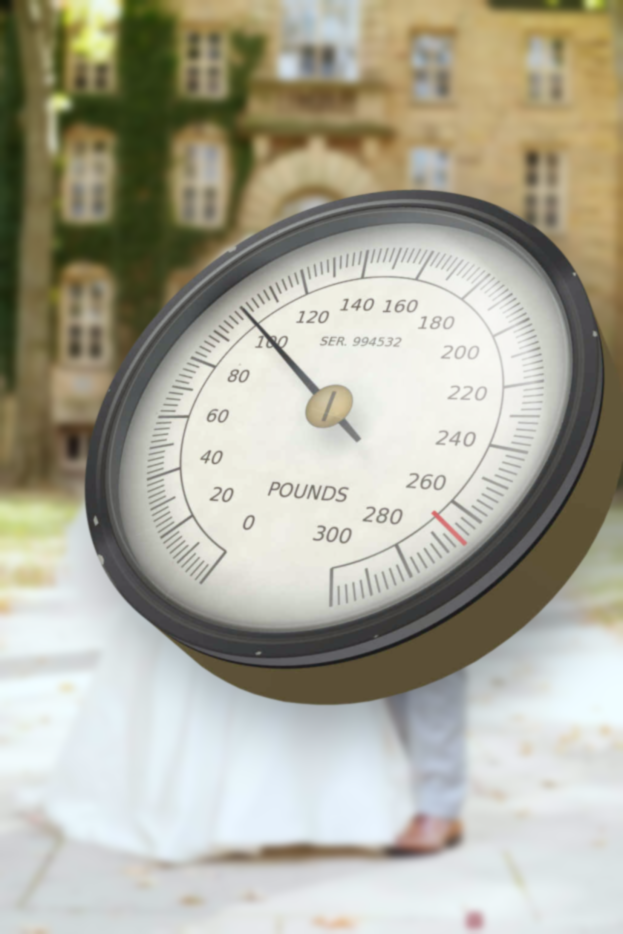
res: 100
